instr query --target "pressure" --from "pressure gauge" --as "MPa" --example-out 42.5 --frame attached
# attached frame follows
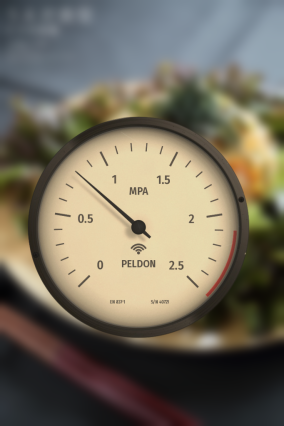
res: 0.8
